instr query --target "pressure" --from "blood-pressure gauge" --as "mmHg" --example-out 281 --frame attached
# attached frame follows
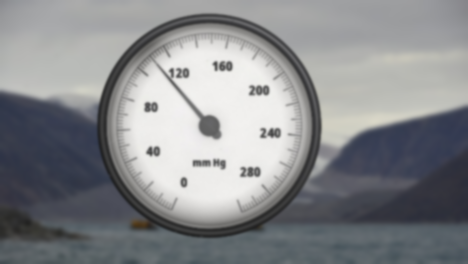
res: 110
